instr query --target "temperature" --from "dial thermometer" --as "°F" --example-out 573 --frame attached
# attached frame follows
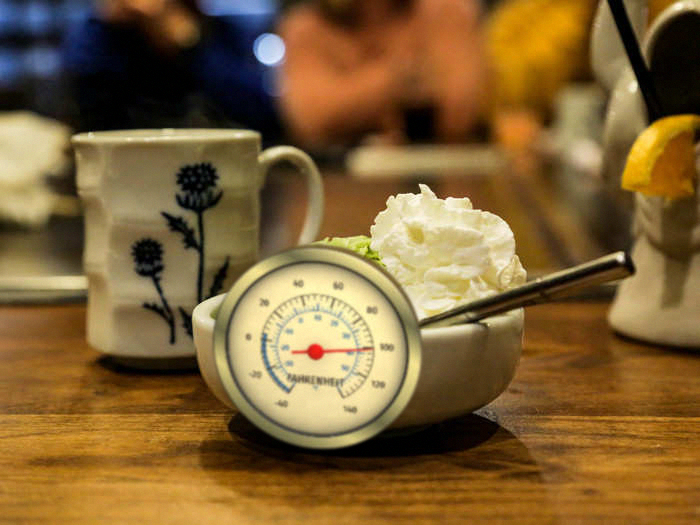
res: 100
